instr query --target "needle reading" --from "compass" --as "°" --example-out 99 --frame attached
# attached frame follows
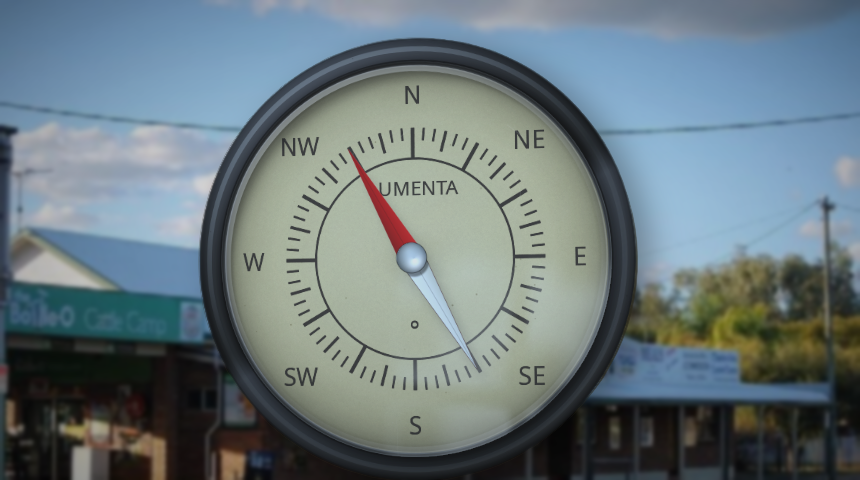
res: 330
